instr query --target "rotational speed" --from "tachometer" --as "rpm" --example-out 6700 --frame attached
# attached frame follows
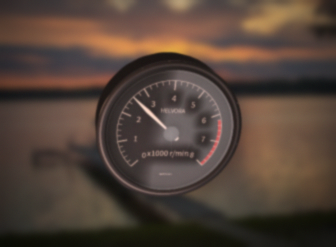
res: 2600
